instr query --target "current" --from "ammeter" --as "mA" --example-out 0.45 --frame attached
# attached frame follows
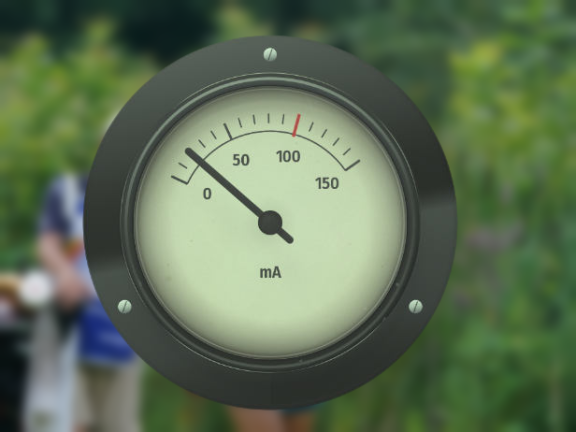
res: 20
